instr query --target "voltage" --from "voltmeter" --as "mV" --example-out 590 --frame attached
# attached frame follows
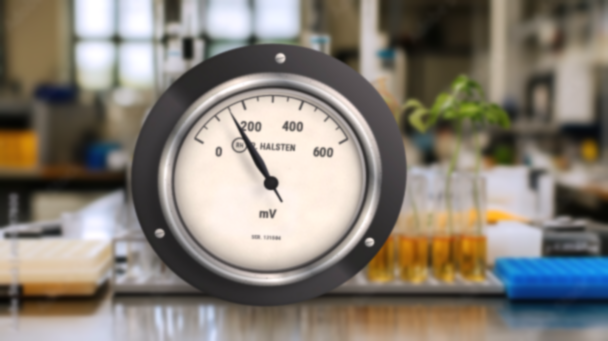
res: 150
